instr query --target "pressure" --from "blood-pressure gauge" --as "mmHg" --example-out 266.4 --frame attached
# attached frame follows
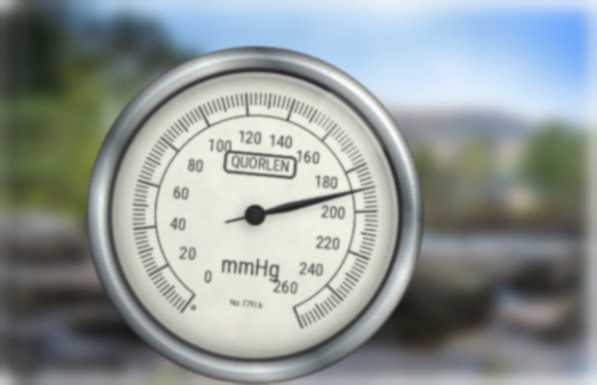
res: 190
